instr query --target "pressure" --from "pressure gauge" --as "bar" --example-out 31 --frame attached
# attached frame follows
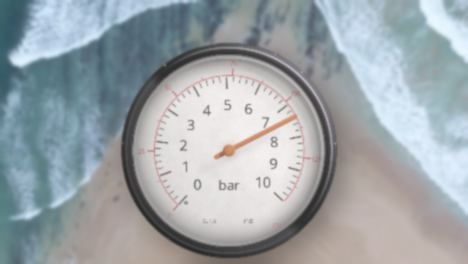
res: 7.4
